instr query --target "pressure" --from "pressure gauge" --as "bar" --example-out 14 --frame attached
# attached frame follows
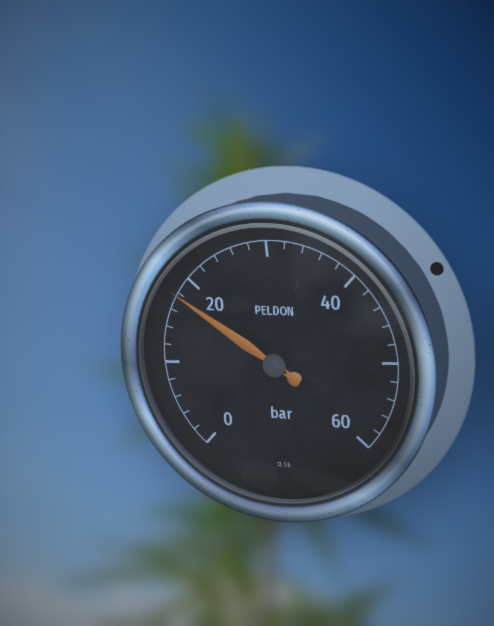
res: 18
